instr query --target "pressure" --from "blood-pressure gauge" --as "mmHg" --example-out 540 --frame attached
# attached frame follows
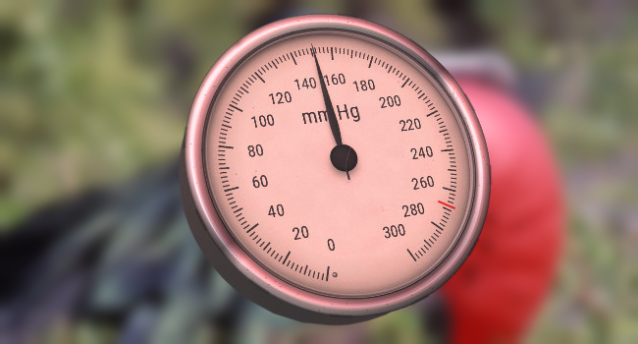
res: 150
